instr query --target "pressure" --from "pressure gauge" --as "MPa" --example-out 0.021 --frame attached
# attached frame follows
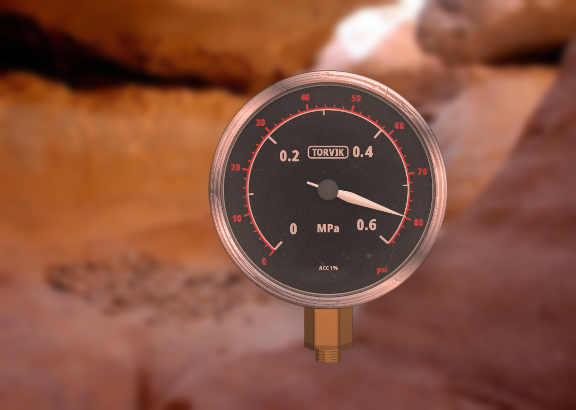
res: 0.55
